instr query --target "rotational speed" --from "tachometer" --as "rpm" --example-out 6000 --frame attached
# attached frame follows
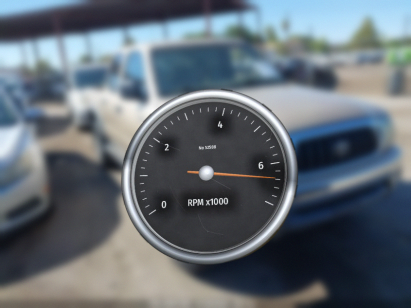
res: 6400
